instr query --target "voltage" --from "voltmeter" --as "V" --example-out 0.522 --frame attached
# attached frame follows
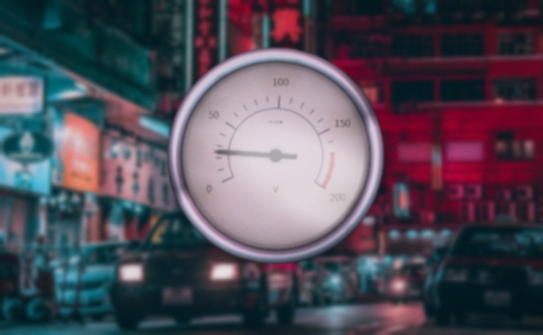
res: 25
